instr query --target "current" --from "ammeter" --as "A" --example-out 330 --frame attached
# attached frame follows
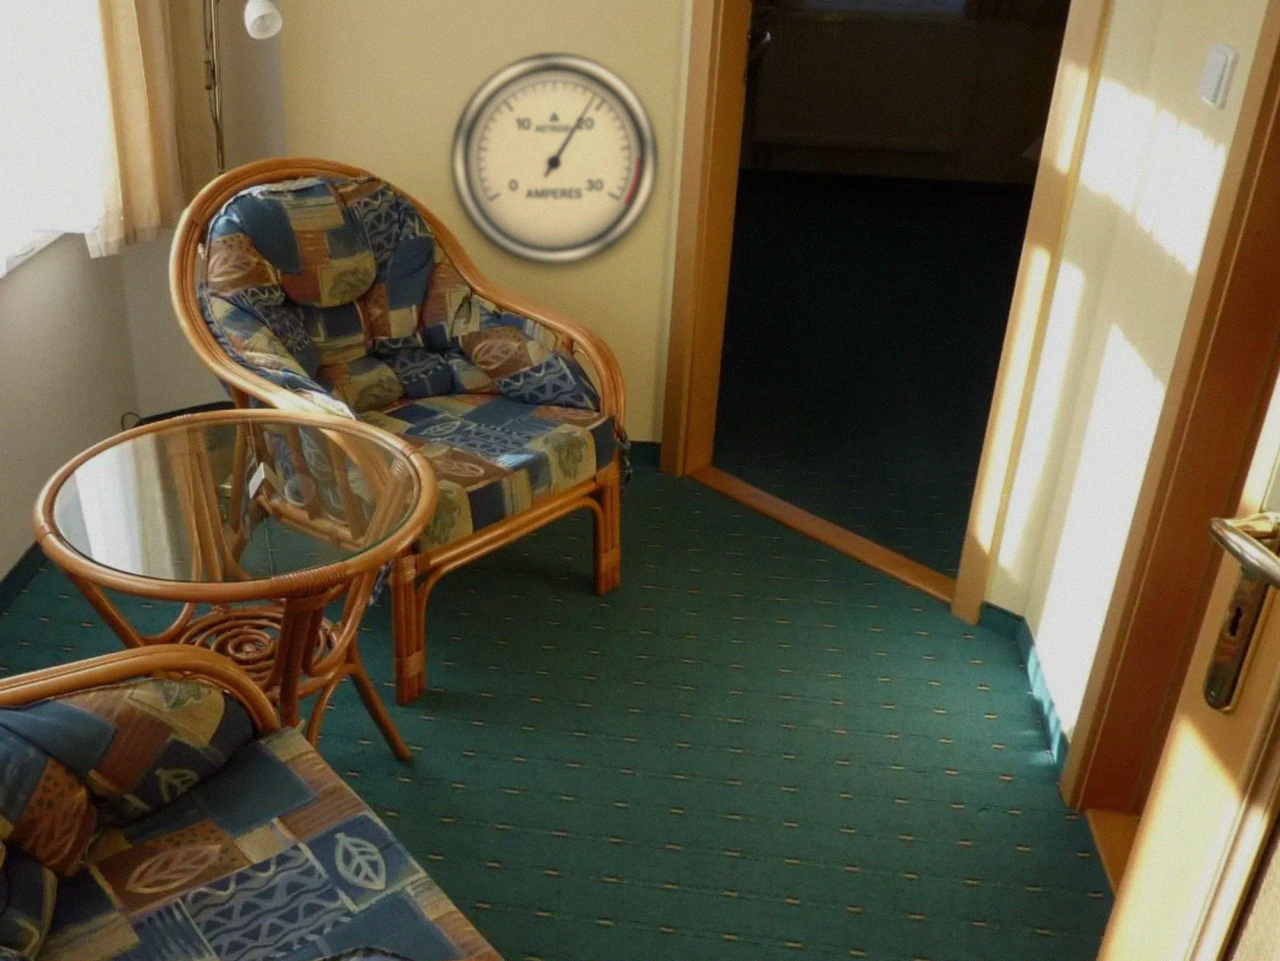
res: 19
